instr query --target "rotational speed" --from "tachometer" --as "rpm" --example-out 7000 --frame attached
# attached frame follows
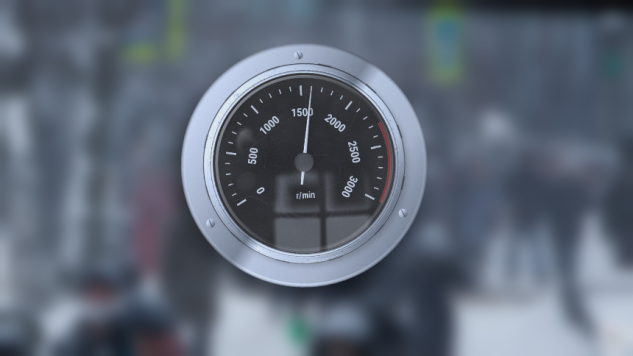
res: 1600
